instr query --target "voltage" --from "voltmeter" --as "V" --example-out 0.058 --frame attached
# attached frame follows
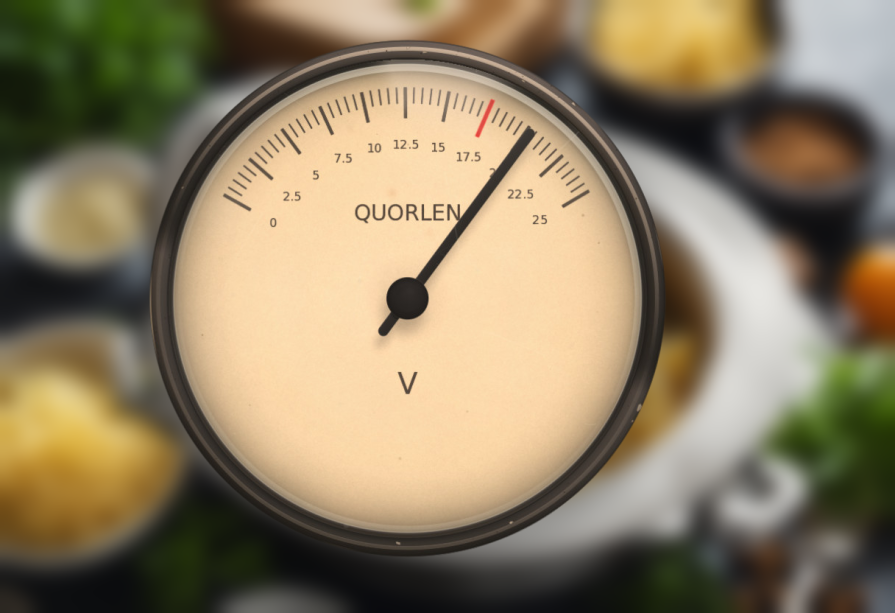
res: 20.25
